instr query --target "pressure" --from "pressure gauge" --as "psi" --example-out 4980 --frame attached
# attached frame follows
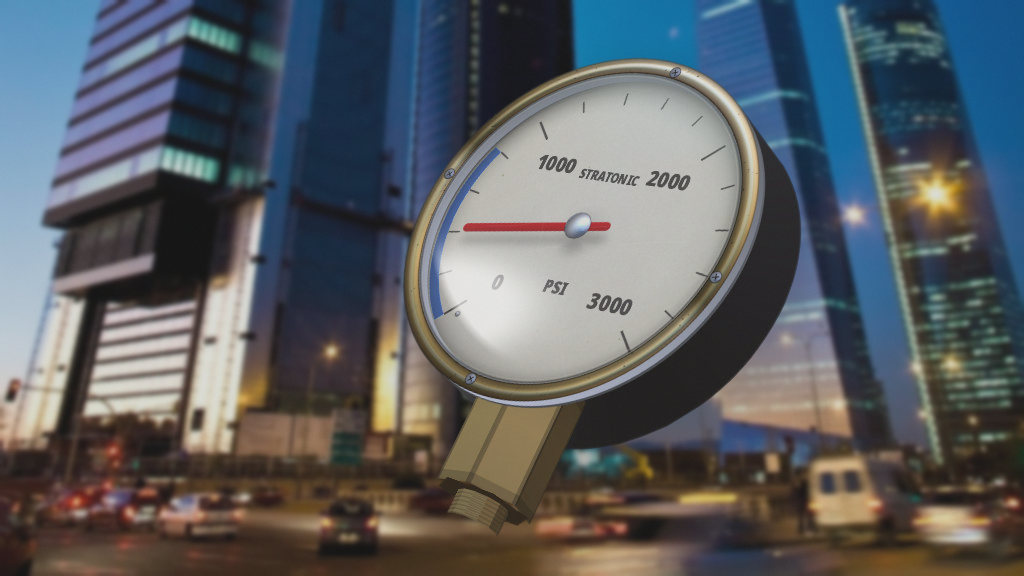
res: 400
